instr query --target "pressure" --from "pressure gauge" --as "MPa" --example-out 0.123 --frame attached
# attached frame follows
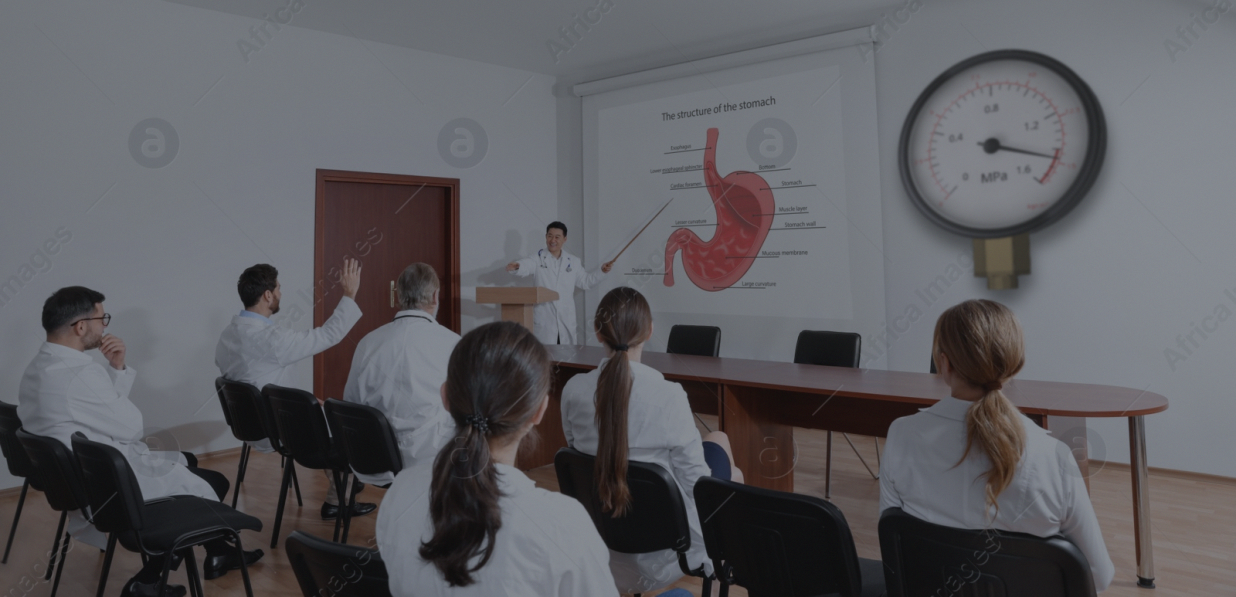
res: 1.45
